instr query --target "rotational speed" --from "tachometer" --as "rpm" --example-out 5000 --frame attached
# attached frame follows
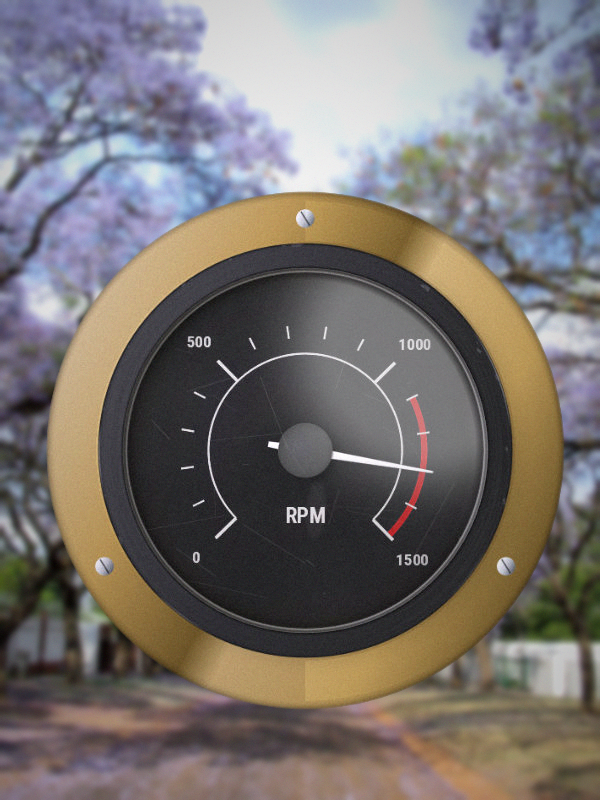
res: 1300
